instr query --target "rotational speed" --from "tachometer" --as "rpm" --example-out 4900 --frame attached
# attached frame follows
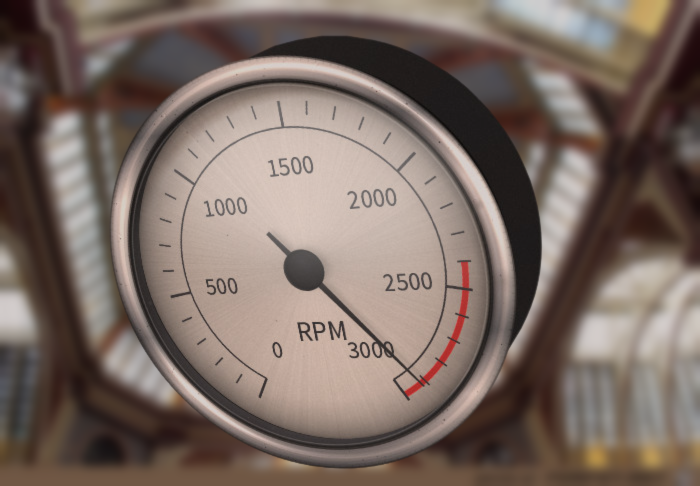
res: 2900
